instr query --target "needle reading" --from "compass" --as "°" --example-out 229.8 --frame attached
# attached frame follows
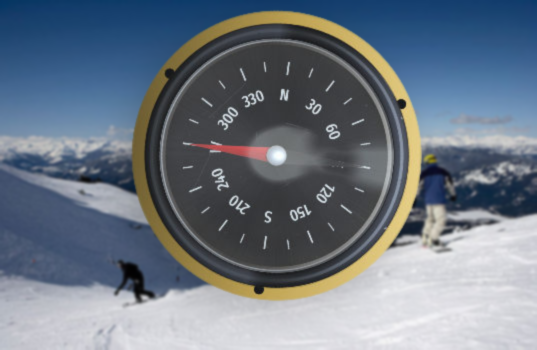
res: 270
